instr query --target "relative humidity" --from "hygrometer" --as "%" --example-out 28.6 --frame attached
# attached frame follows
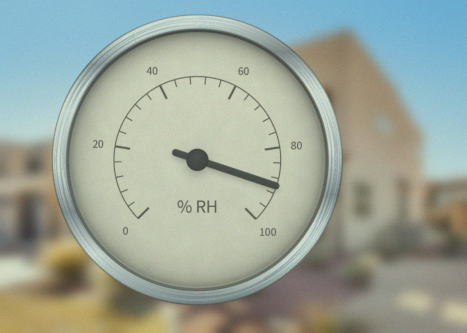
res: 90
